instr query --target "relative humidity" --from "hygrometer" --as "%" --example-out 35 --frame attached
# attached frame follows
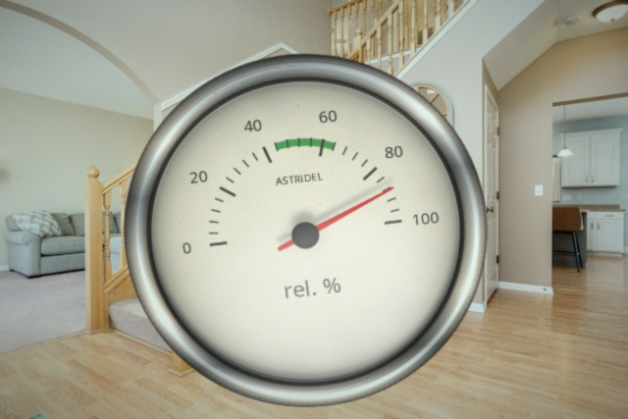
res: 88
